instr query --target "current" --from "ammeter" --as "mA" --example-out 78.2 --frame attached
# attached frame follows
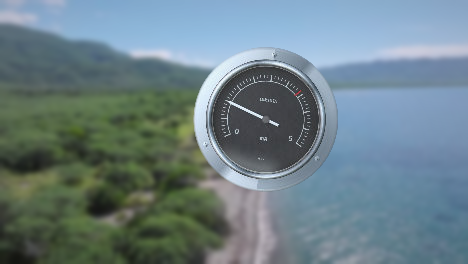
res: 1
